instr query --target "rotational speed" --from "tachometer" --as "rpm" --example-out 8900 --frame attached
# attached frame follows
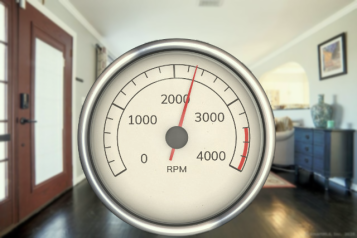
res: 2300
